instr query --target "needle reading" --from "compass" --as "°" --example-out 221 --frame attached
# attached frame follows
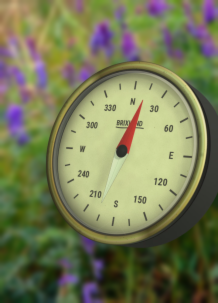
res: 15
